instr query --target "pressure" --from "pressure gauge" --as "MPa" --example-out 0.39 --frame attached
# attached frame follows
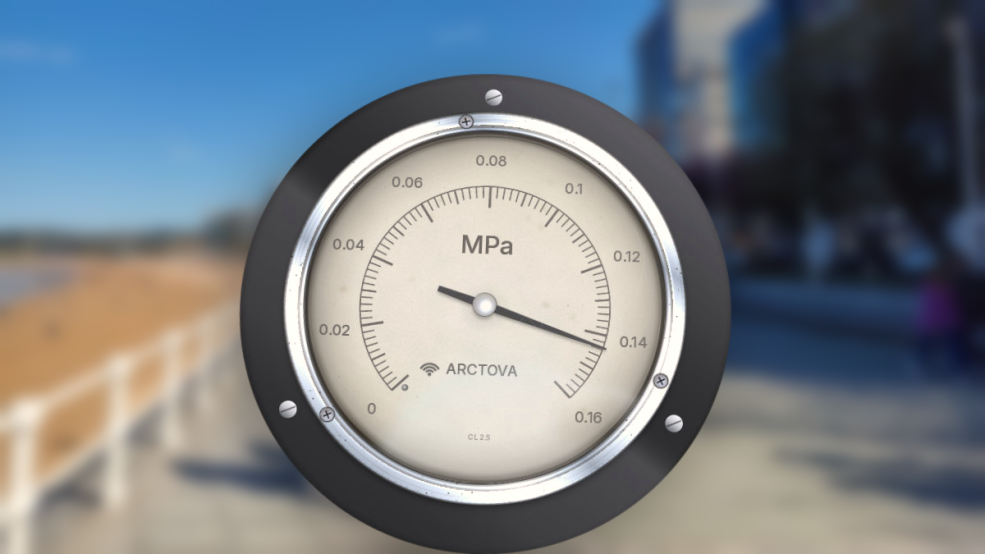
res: 0.144
